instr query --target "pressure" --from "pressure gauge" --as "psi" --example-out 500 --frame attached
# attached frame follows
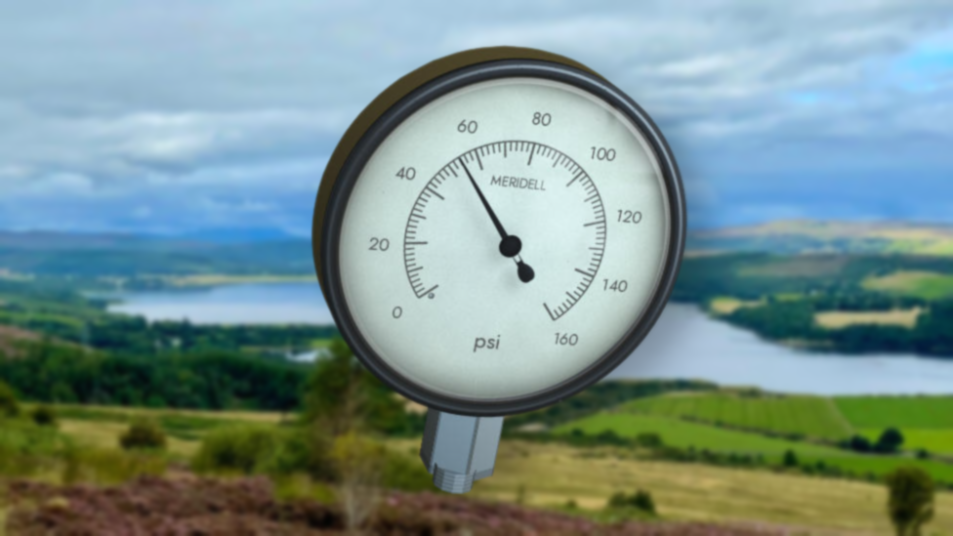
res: 54
